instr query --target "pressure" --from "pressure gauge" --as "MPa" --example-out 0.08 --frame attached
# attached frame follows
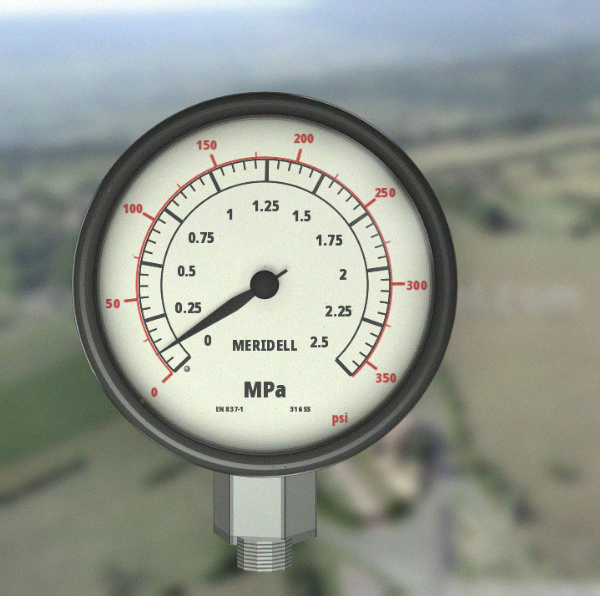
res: 0.1
